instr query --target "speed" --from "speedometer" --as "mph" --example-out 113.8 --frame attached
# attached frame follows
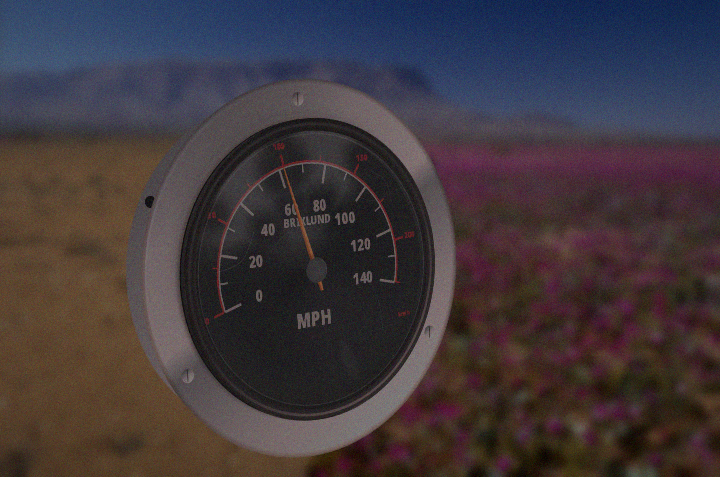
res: 60
